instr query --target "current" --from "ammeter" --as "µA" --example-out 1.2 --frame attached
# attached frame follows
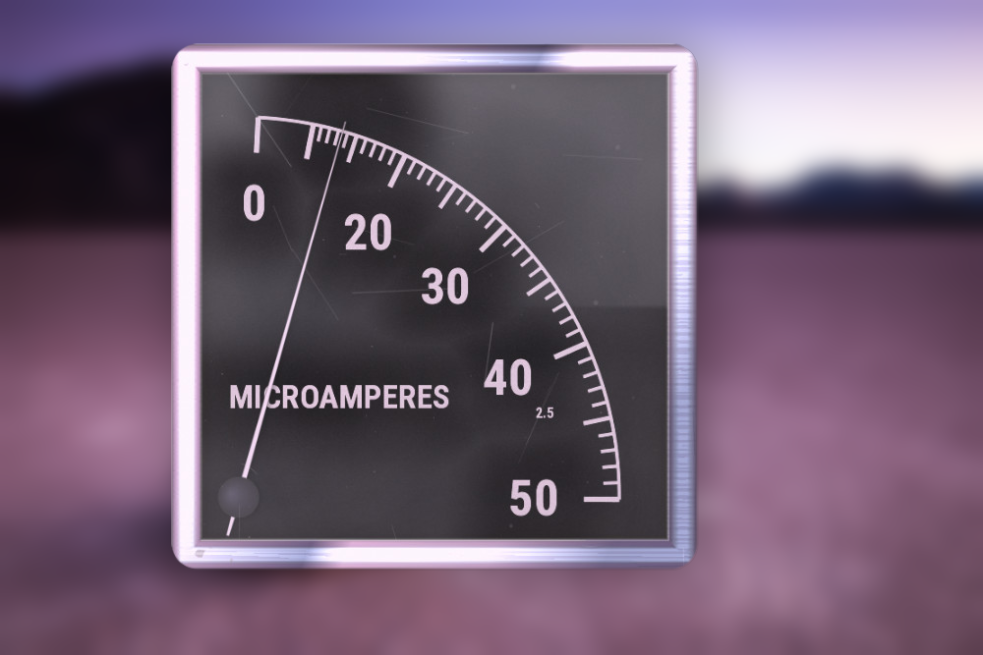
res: 13.5
